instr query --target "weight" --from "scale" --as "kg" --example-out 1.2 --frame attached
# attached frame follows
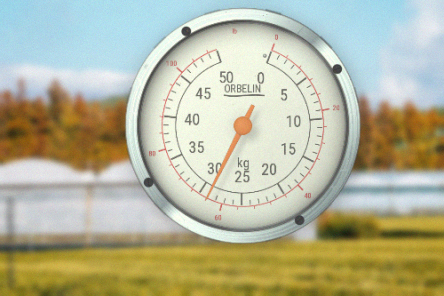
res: 29
